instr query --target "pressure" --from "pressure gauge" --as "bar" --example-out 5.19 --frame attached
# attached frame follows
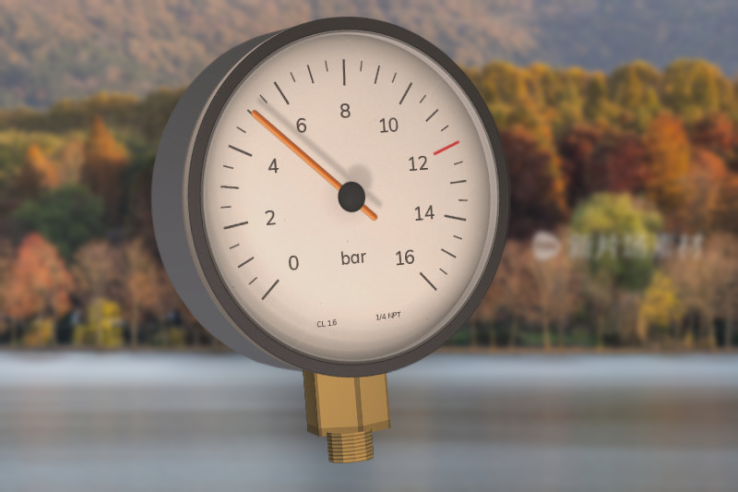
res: 5
